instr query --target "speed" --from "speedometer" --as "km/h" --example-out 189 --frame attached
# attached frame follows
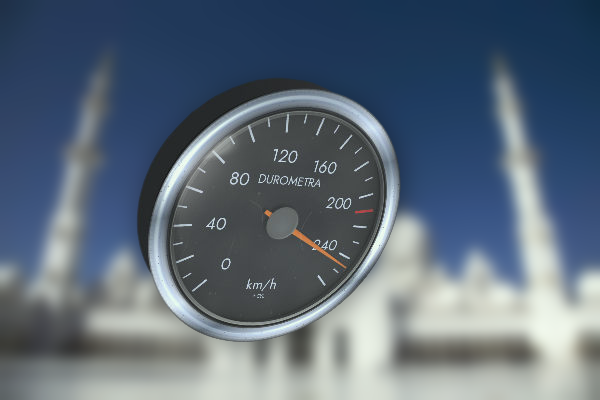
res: 245
